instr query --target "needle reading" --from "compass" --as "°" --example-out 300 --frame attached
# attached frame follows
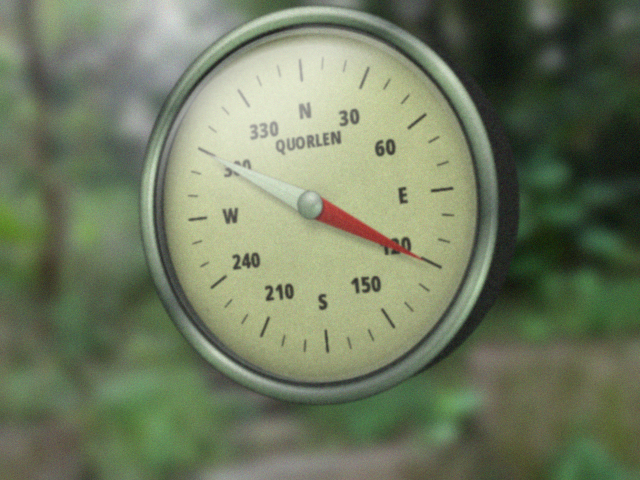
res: 120
